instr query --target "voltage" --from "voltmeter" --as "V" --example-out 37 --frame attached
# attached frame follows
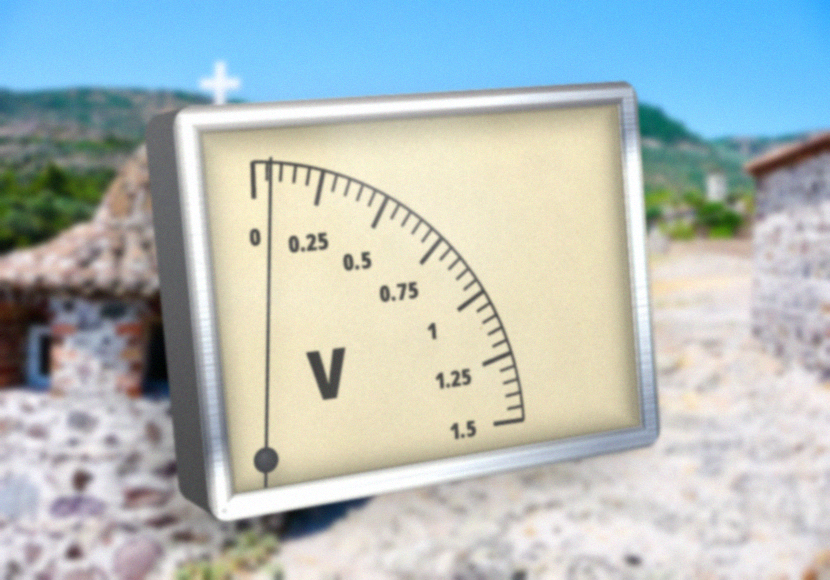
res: 0.05
